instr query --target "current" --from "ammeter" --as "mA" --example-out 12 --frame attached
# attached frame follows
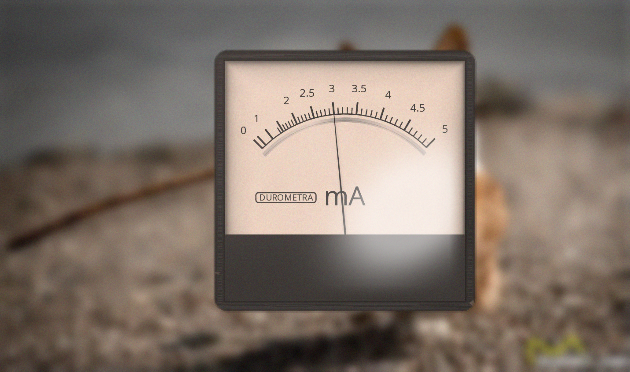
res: 3
